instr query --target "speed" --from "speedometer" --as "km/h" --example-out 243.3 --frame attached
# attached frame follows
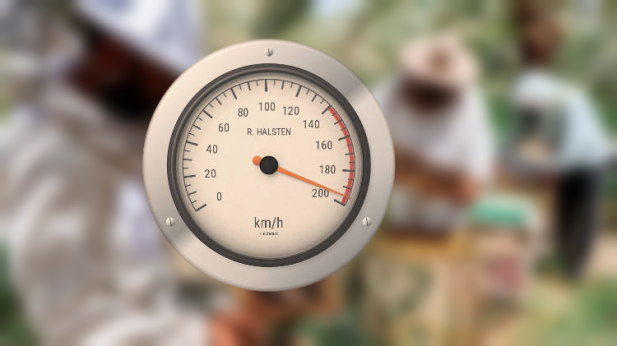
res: 195
